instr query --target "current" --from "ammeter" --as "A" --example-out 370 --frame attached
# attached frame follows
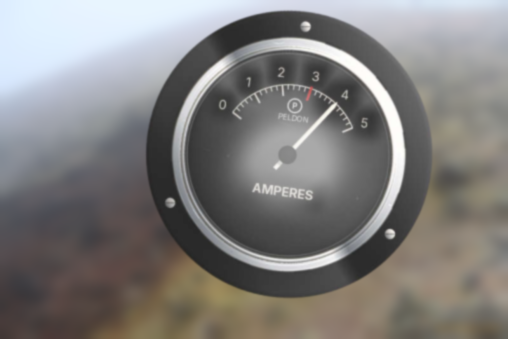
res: 4
